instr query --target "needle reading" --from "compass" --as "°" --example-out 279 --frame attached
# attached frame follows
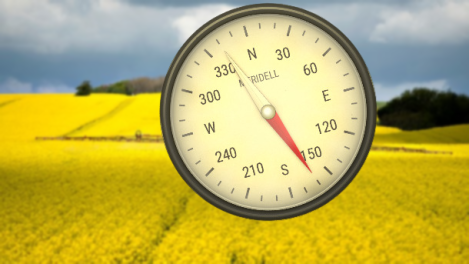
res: 160
